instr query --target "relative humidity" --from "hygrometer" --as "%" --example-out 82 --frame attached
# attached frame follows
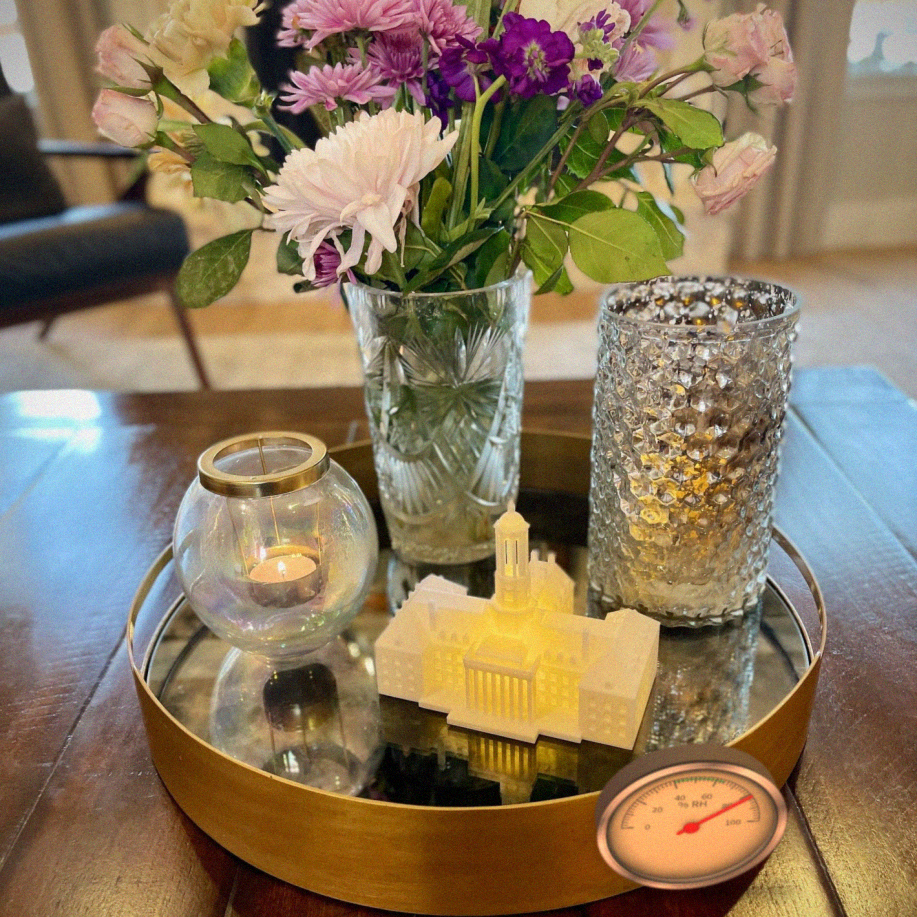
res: 80
